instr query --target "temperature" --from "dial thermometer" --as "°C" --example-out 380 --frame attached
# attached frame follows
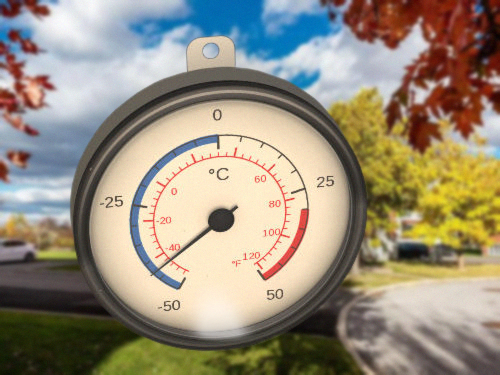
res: -42.5
